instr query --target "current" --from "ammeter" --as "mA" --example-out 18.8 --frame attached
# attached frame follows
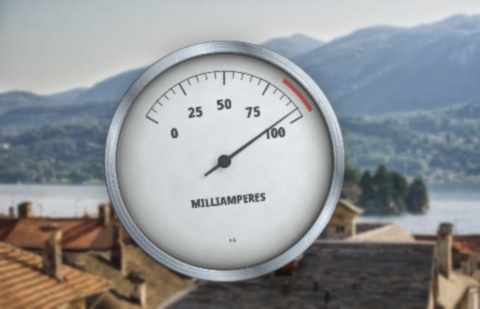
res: 95
